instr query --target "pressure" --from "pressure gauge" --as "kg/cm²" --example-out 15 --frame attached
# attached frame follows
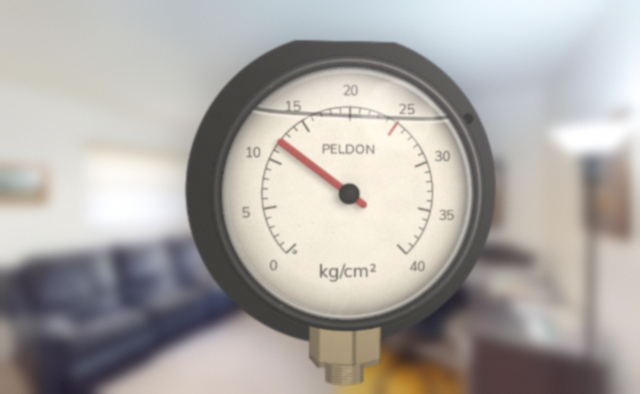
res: 12
